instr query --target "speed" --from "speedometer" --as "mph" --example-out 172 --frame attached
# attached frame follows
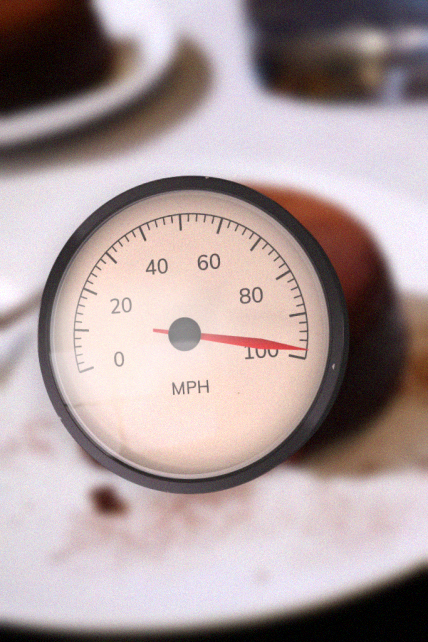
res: 98
